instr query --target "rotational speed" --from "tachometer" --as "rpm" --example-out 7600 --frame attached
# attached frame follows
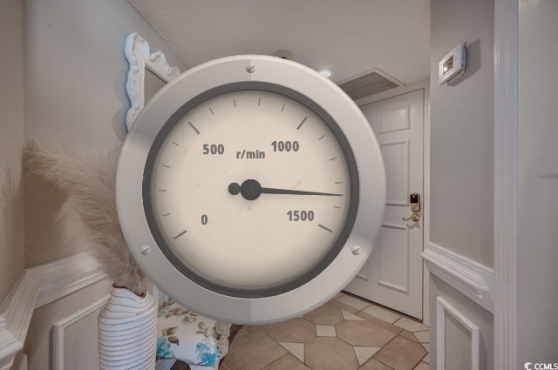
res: 1350
